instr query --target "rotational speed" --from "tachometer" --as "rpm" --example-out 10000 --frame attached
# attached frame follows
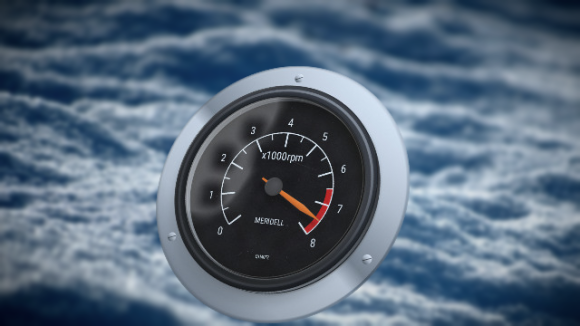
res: 7500
